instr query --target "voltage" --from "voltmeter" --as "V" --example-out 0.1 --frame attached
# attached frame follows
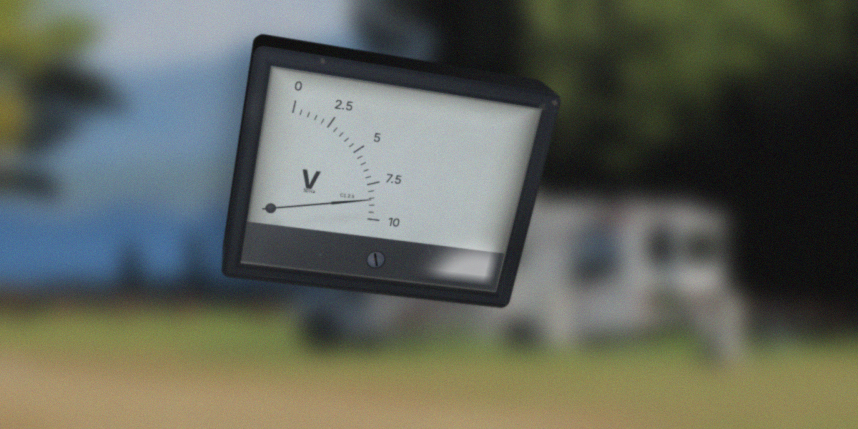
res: 8.5
